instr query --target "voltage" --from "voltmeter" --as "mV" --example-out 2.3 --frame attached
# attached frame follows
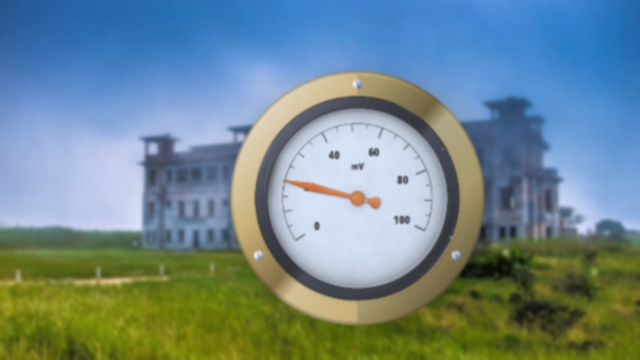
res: 20
